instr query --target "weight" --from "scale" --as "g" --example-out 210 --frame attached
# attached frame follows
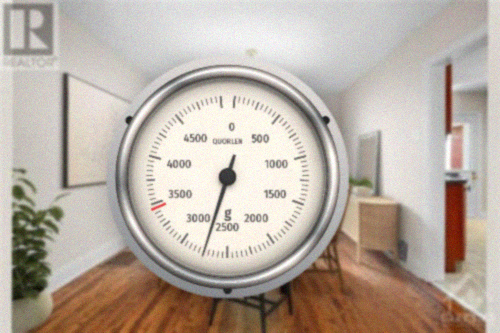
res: 2750
